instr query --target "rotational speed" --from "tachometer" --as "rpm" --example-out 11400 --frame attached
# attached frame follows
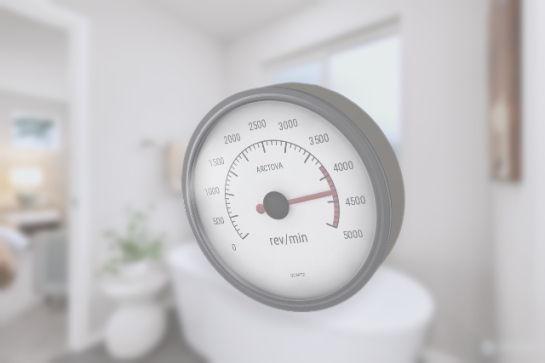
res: 4300
